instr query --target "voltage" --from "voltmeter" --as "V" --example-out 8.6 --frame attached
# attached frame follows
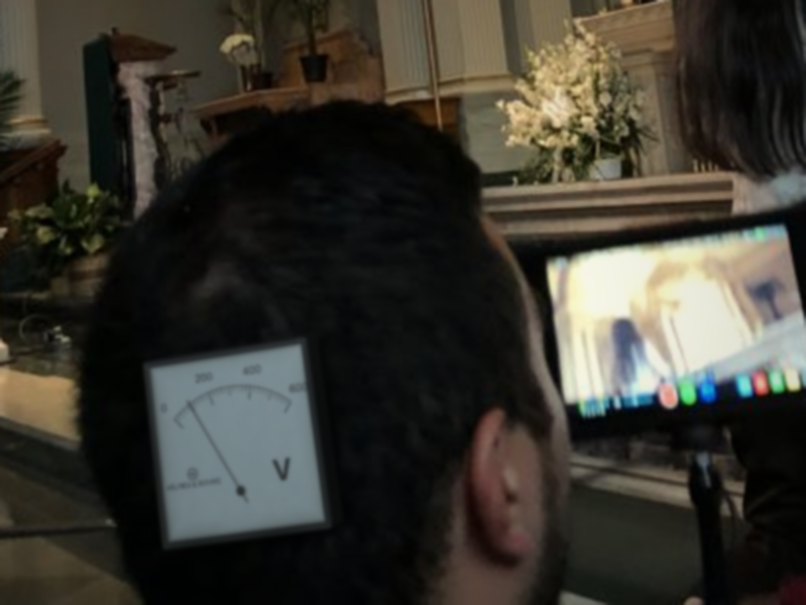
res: 100
